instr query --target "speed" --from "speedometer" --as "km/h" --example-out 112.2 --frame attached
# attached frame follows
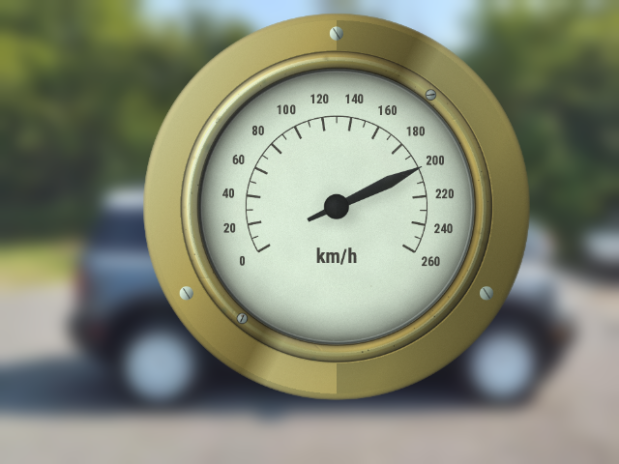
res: 200
